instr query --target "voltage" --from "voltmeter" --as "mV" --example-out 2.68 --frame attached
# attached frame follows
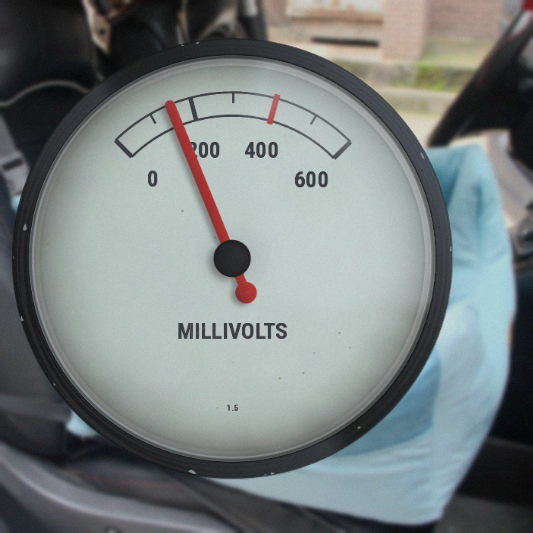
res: 150
